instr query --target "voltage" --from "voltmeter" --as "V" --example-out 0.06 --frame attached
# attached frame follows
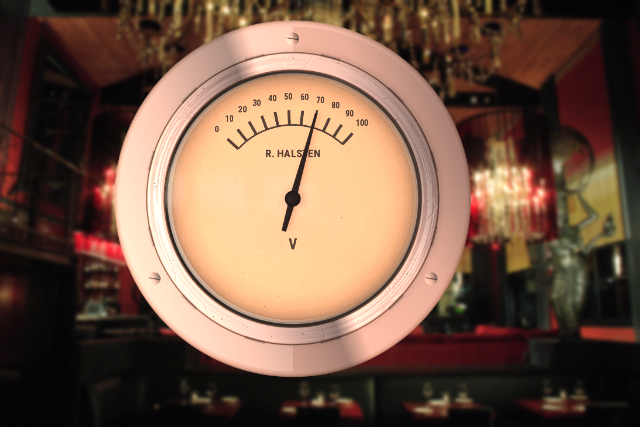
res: 70
